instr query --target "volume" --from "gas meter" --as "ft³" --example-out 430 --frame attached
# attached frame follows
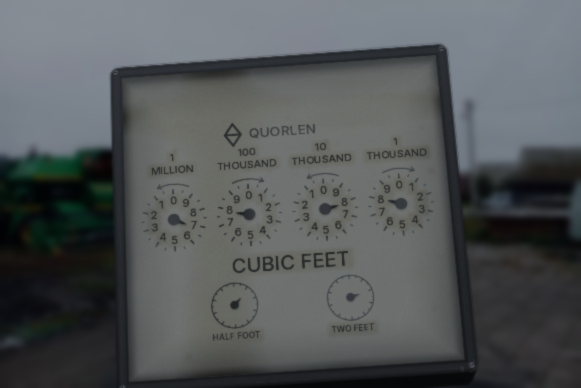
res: 677800
